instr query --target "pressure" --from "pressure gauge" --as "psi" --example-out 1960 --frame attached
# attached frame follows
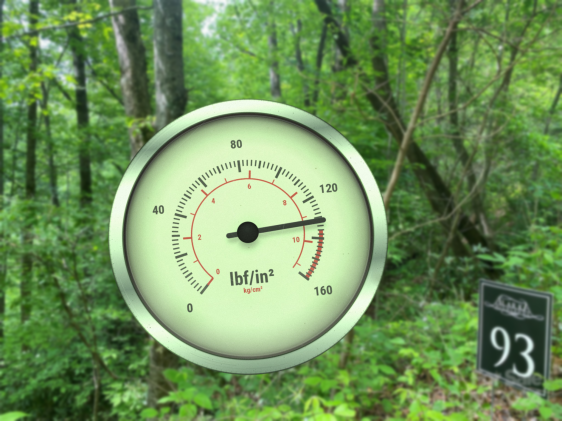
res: 132
